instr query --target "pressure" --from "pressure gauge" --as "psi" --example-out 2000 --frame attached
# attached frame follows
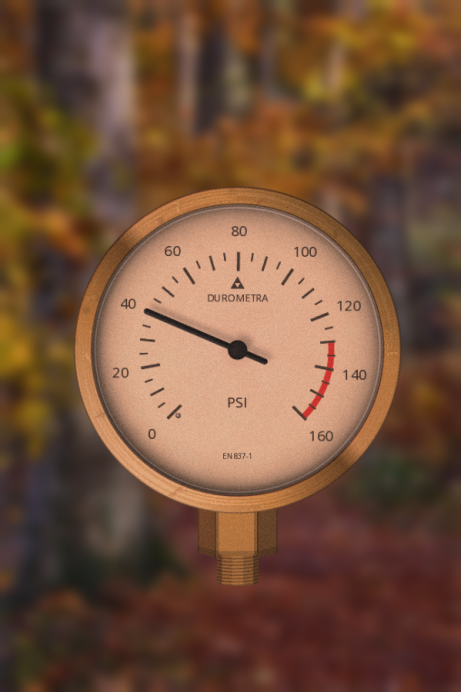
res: 40
